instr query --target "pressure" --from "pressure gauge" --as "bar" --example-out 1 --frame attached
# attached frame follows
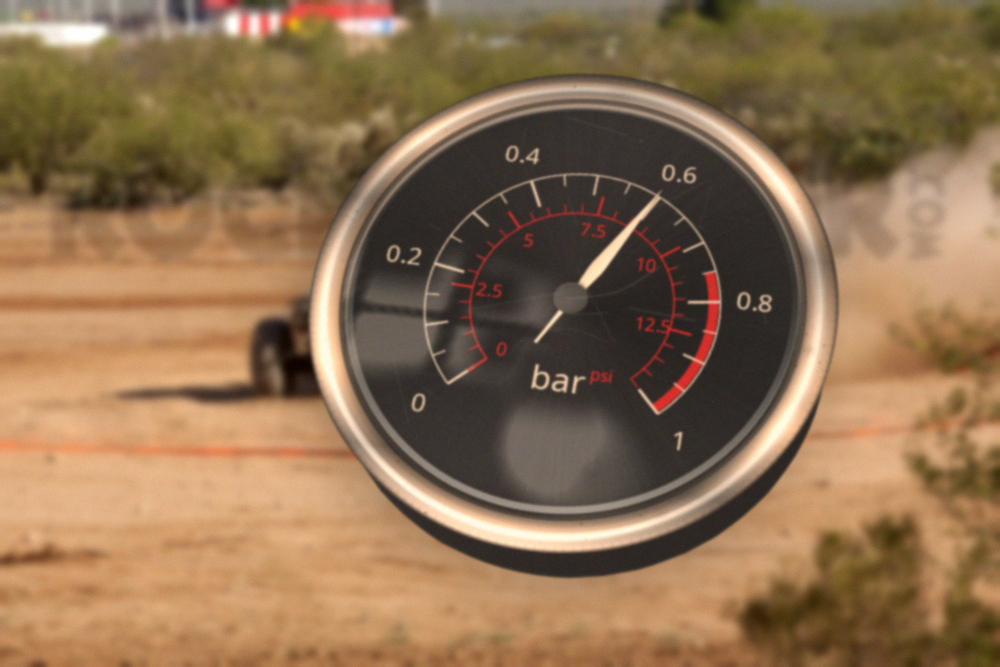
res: 0.6
